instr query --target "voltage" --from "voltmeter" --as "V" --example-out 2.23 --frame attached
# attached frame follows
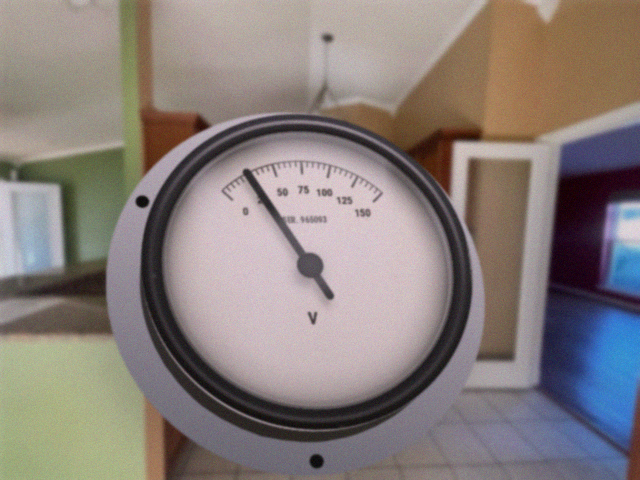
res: 25
